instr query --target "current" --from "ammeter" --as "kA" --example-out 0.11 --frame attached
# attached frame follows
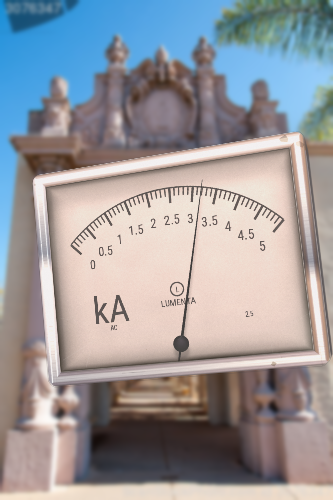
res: 3.2
